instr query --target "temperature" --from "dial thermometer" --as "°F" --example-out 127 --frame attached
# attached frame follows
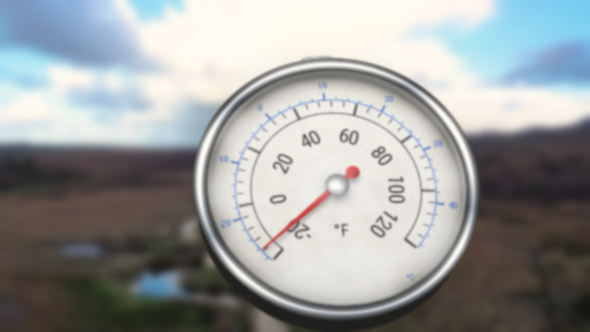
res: -16
